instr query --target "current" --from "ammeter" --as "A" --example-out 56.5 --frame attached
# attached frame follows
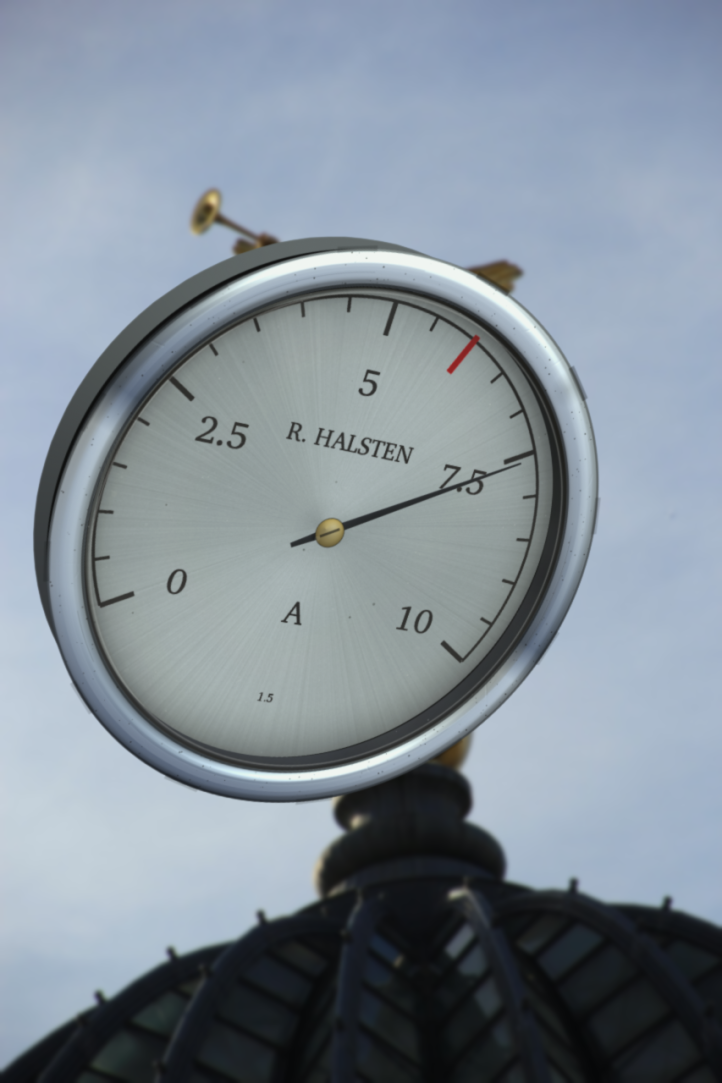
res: 7.5
